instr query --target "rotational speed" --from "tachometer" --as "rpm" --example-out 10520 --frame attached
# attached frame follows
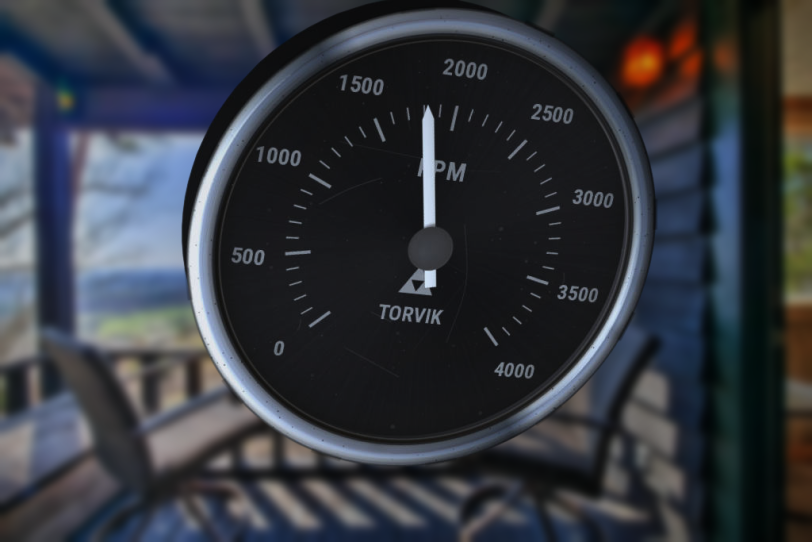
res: 1800
